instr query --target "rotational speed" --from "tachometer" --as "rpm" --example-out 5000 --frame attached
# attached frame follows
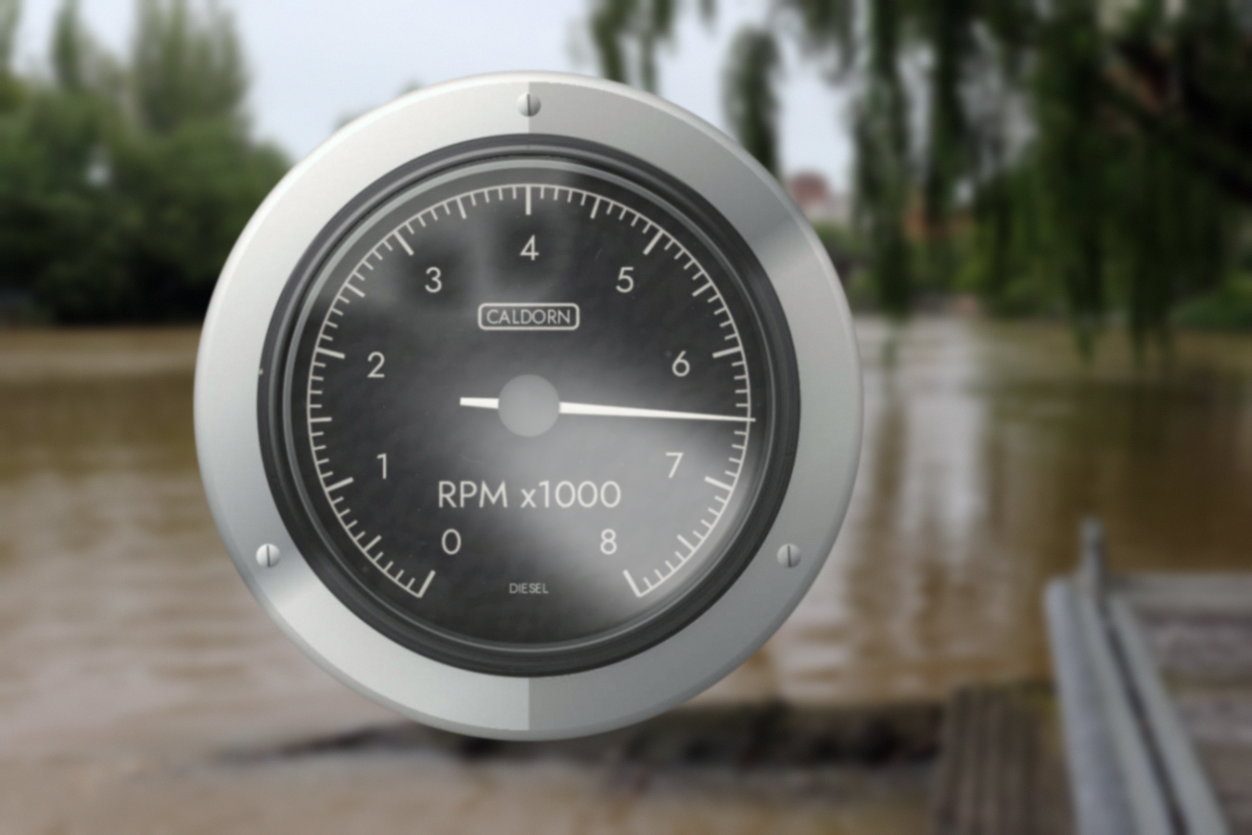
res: 6500
